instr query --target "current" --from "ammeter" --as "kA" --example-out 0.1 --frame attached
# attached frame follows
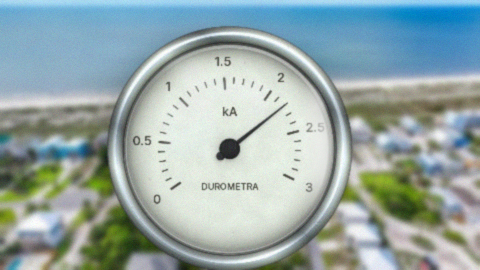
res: 2.2
